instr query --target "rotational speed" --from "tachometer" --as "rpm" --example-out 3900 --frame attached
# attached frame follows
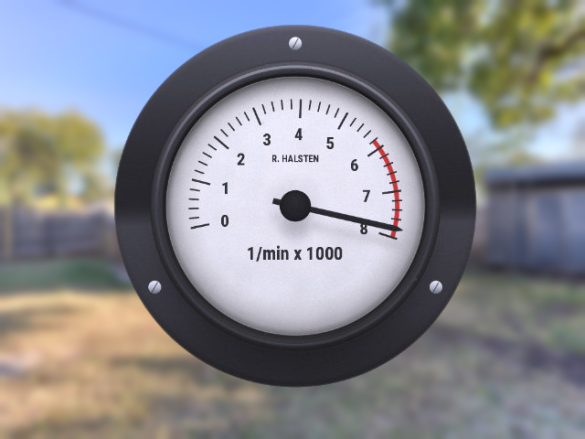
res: 7800
